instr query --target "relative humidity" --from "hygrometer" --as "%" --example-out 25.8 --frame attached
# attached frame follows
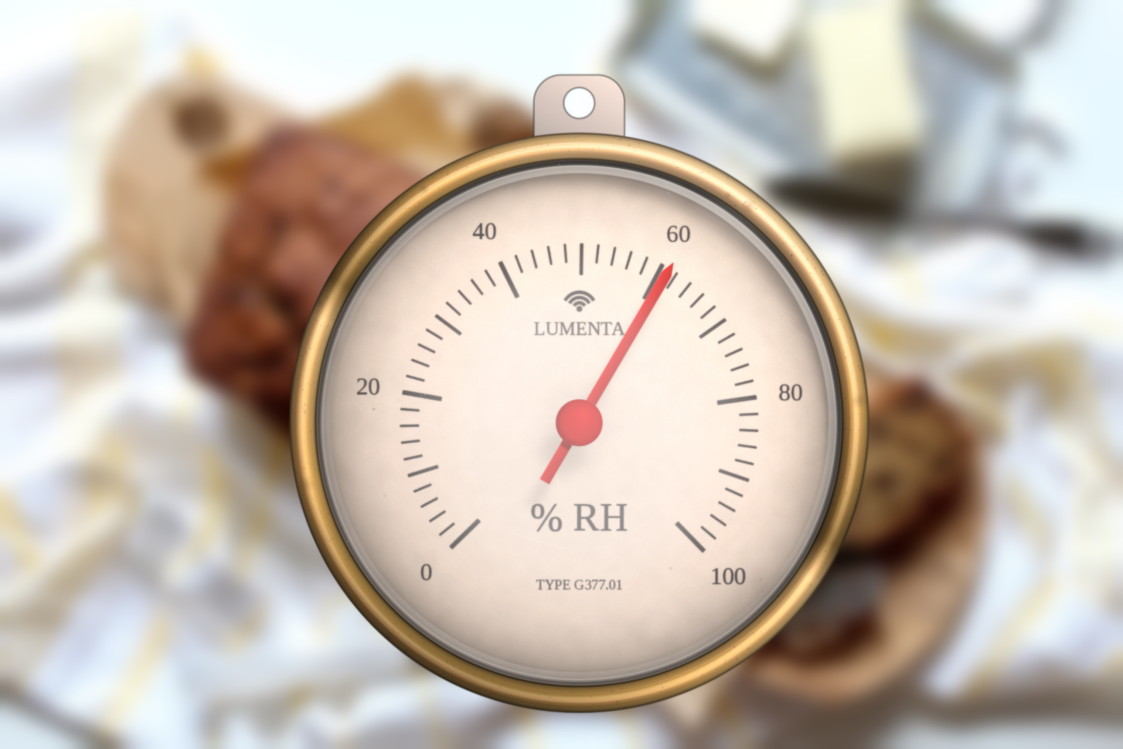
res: 61
